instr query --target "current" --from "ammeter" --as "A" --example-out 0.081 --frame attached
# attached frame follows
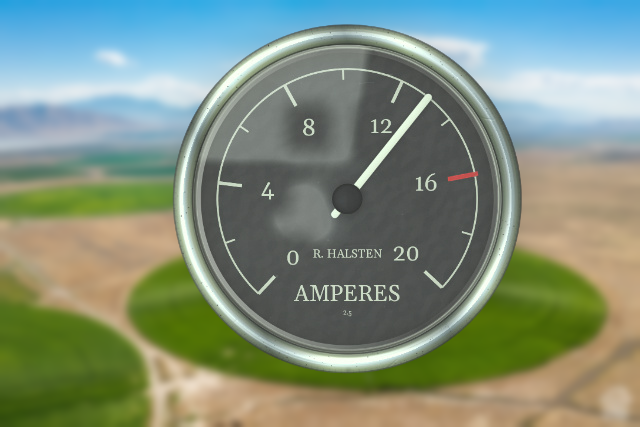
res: 13
